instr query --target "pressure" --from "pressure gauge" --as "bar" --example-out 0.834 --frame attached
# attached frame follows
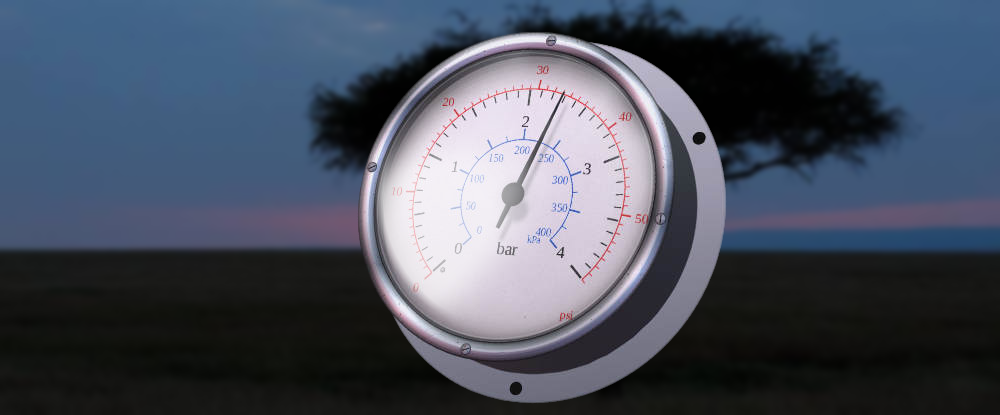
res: 2.3
